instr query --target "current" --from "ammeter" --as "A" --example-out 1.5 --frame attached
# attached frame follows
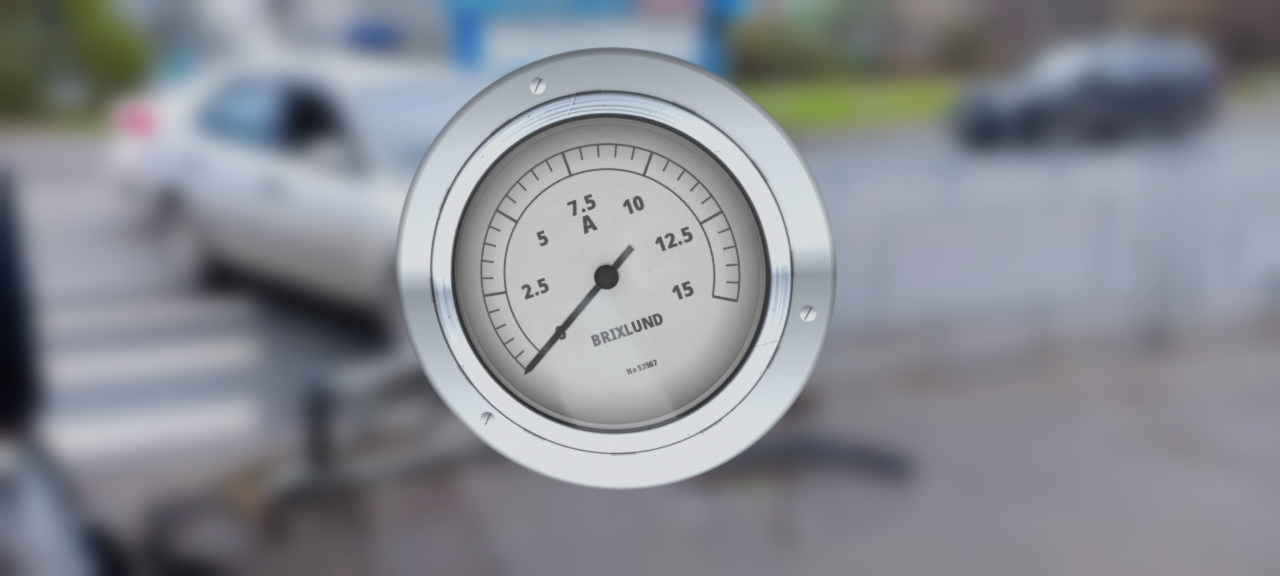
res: 0
